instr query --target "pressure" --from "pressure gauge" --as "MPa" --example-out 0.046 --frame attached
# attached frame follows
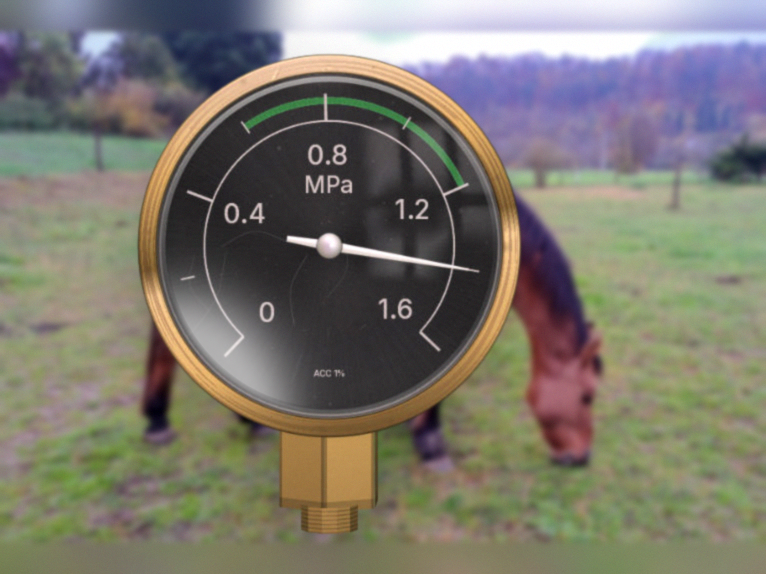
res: 1.4
